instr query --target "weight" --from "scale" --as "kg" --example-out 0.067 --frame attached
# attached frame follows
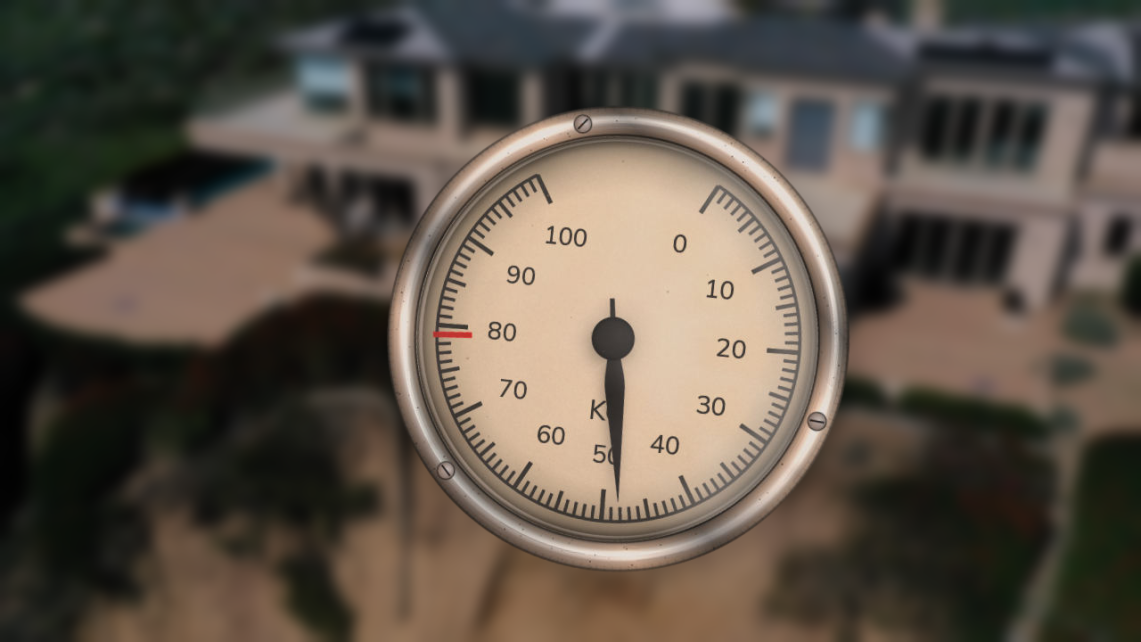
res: 48
